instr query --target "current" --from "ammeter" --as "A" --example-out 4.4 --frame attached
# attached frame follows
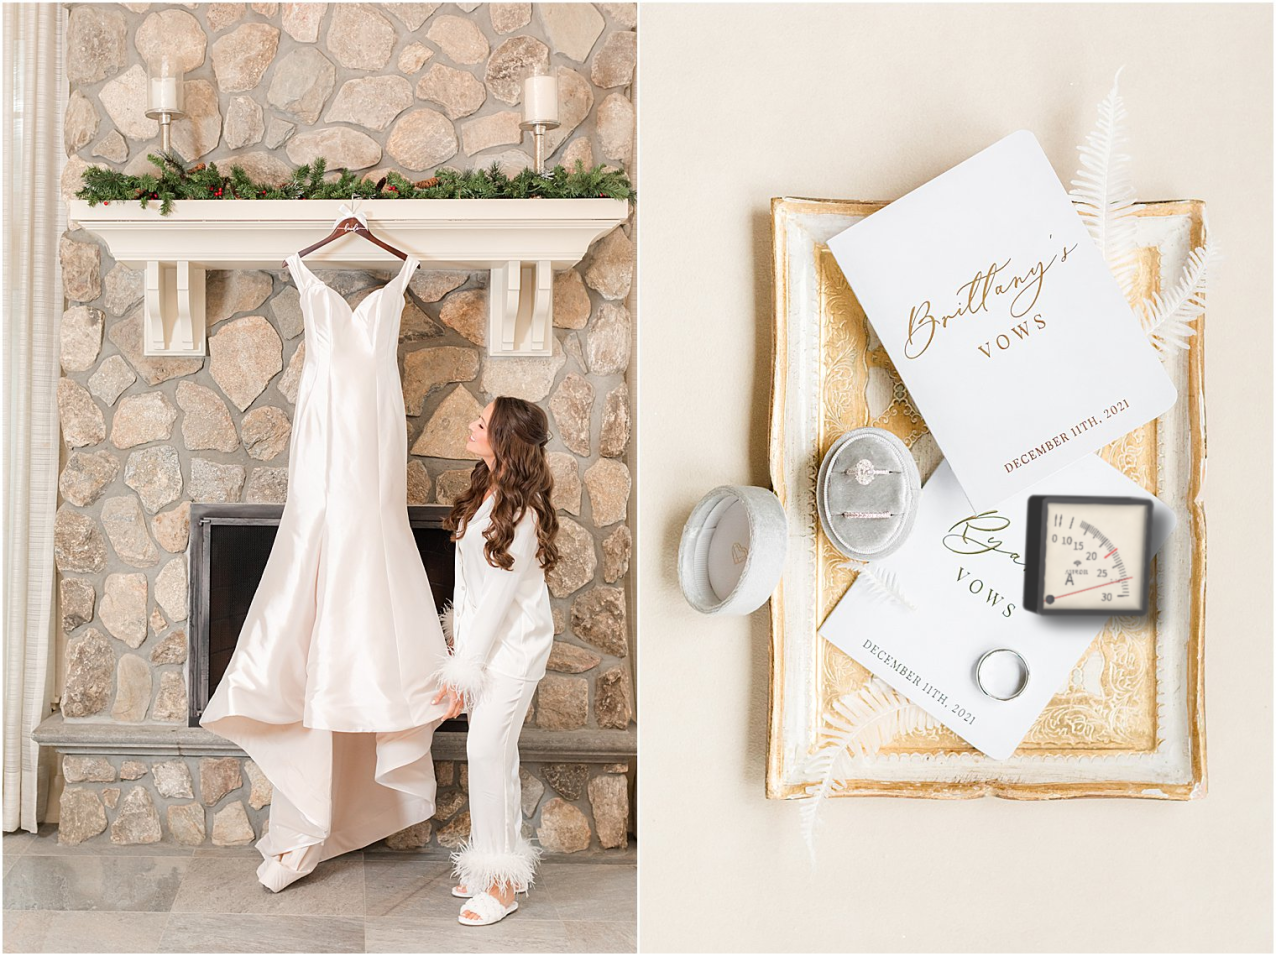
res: 27.5
